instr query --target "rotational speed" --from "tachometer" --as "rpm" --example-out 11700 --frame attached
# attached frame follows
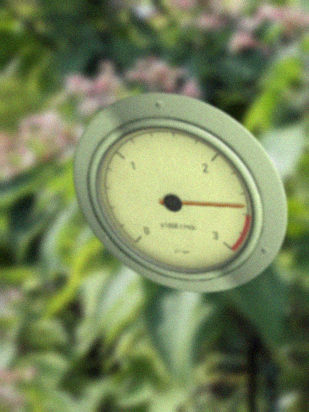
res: 2500
